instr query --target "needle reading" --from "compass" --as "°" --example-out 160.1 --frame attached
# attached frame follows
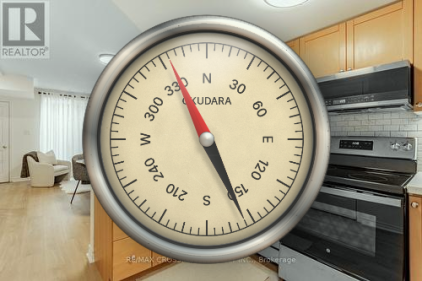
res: 335
